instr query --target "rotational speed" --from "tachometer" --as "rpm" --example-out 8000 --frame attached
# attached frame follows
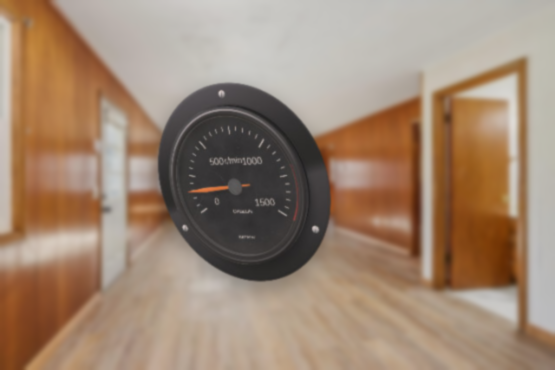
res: 150
